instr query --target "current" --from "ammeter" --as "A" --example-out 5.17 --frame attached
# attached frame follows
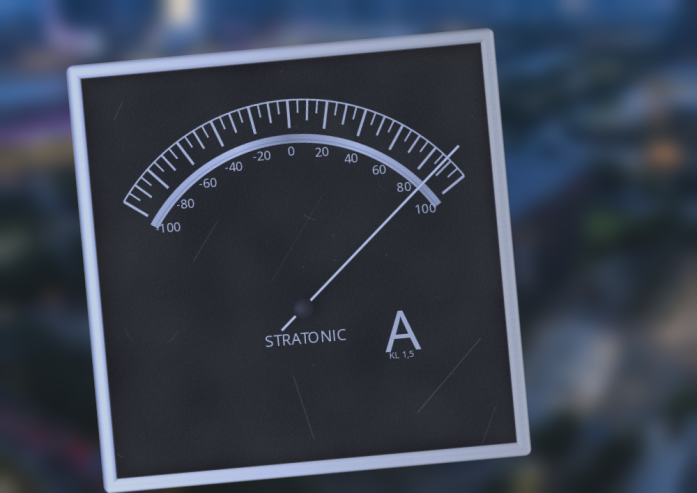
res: 87.5
